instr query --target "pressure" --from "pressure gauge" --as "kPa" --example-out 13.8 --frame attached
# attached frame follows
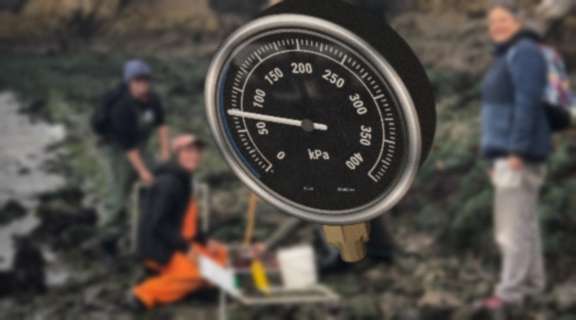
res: 75
